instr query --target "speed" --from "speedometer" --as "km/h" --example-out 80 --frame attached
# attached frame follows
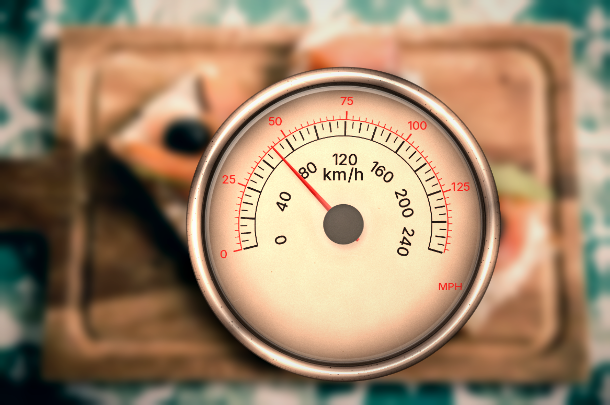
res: 70
